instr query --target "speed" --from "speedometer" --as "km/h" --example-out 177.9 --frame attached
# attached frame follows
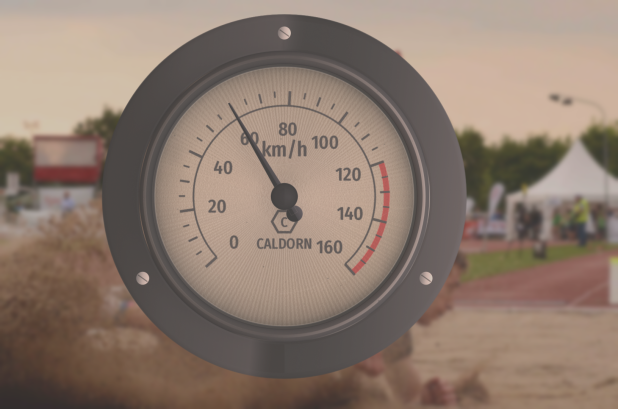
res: 60
